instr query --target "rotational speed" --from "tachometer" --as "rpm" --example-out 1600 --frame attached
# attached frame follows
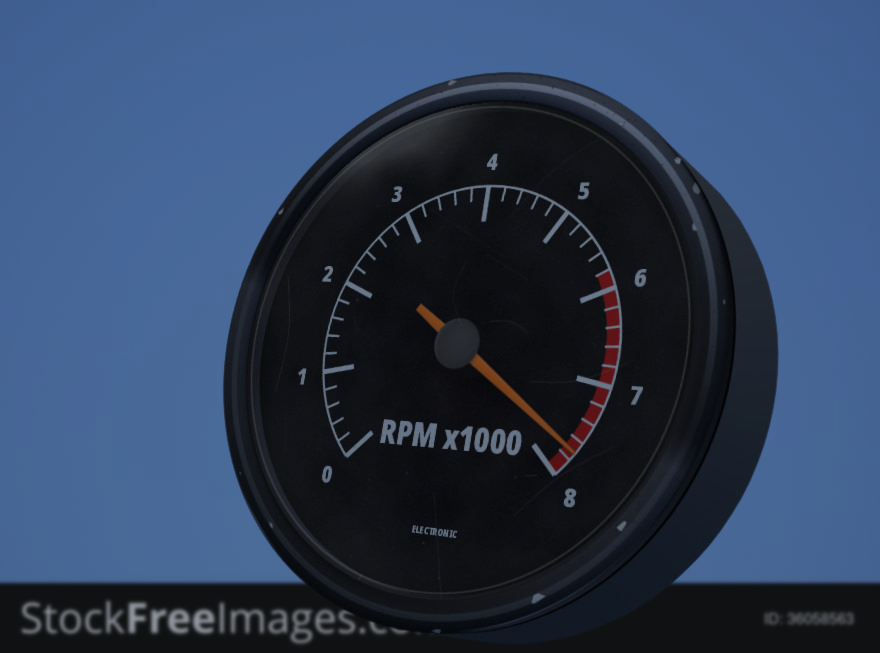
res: 7700
